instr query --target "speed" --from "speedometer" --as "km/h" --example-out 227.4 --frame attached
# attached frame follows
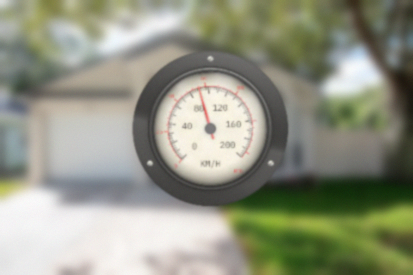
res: 90
